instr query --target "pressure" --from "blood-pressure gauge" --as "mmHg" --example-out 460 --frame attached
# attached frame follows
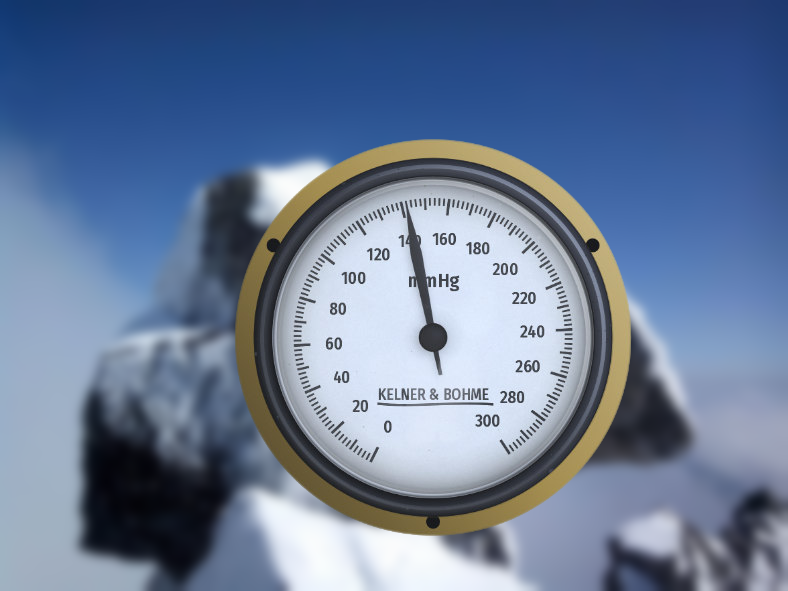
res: 142
